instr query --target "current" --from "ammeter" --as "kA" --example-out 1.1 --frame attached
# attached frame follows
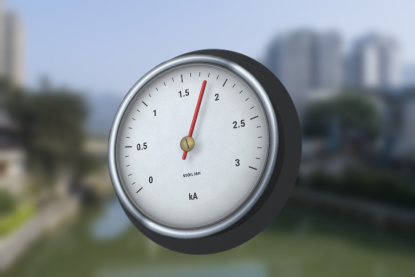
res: 1.8
